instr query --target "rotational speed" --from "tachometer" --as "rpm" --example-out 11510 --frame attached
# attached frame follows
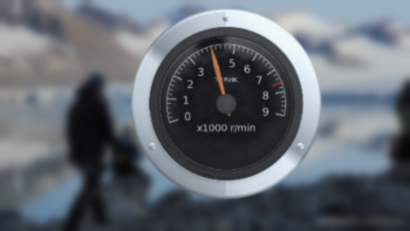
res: 4000
